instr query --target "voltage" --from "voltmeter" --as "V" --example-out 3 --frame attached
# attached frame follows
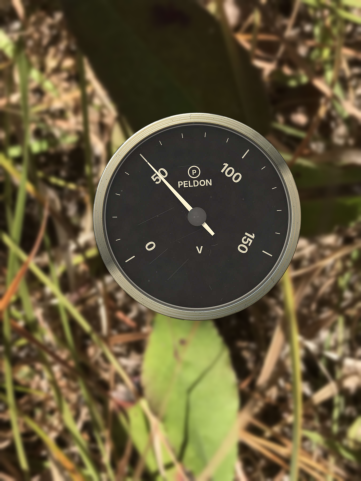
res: 50
